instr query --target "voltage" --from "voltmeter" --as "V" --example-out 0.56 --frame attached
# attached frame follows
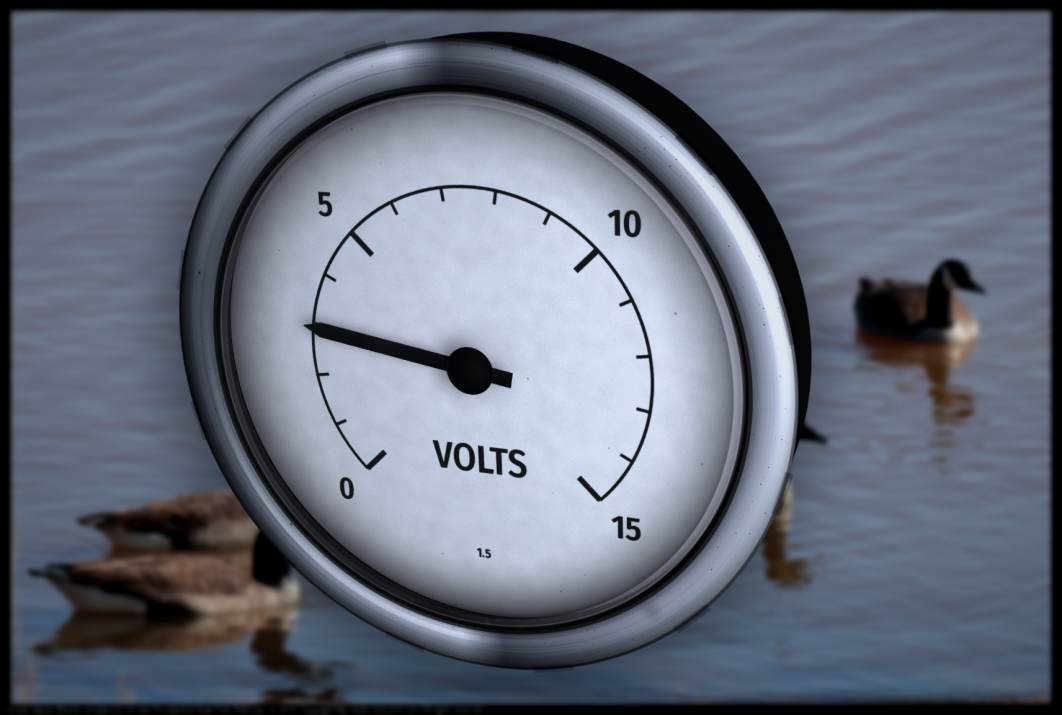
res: 3
